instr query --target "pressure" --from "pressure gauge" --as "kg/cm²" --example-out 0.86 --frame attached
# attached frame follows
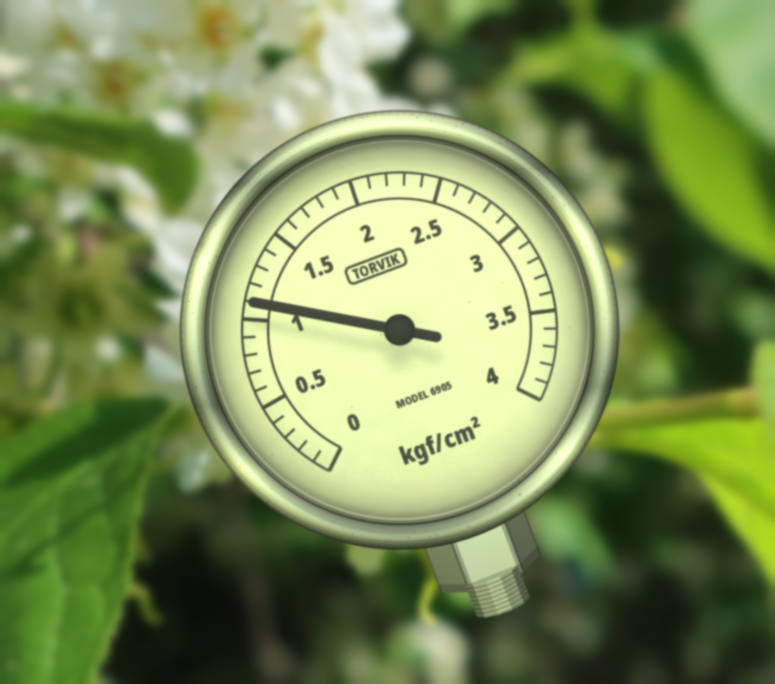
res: 1.1
